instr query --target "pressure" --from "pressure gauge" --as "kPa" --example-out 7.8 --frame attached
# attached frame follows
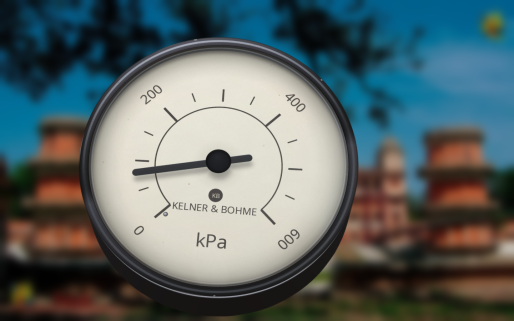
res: 75
